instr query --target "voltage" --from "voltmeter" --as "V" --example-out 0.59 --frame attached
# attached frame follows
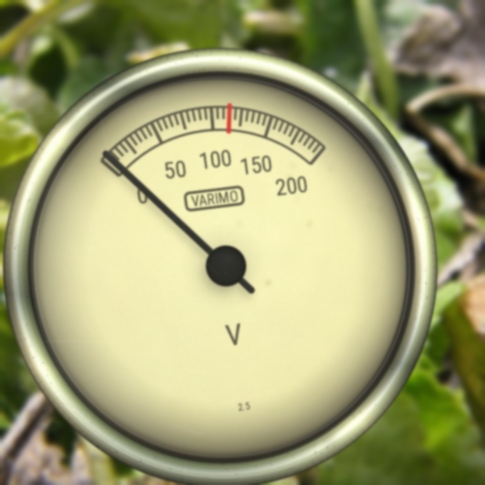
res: 5
